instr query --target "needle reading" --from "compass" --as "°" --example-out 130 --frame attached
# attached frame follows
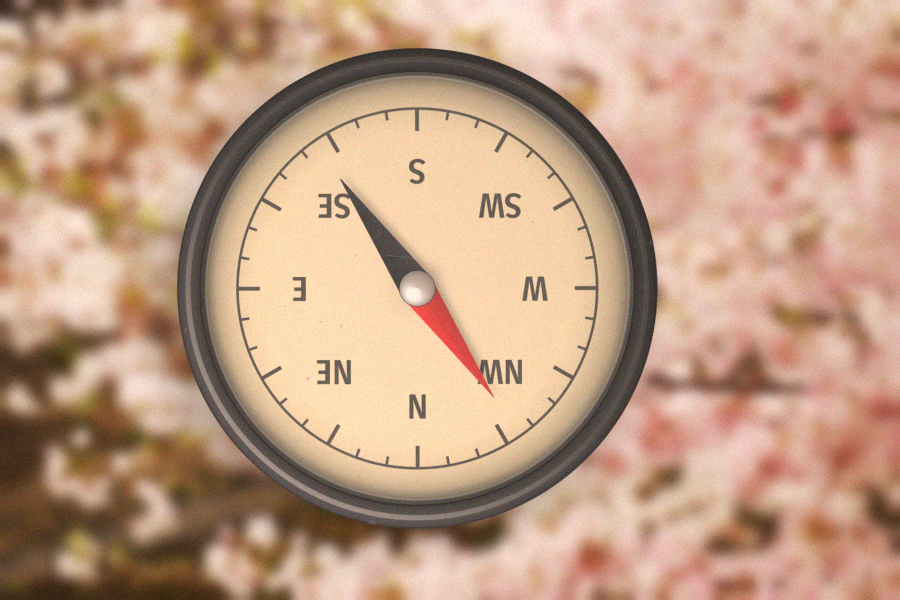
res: 325
